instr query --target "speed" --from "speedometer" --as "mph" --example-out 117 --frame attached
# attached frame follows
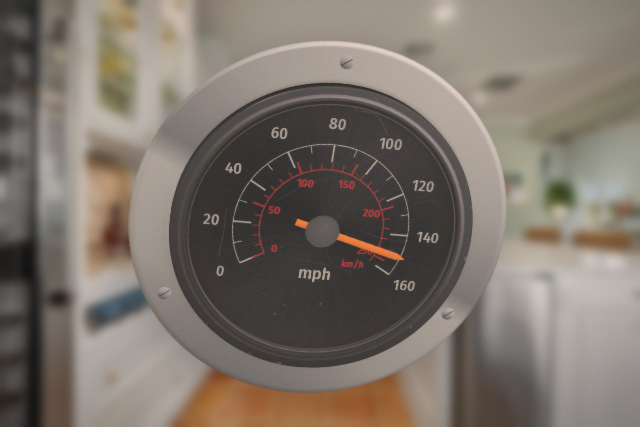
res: 150
